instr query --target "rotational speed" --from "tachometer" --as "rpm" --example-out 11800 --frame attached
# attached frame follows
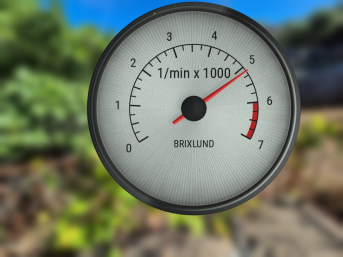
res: 5125
